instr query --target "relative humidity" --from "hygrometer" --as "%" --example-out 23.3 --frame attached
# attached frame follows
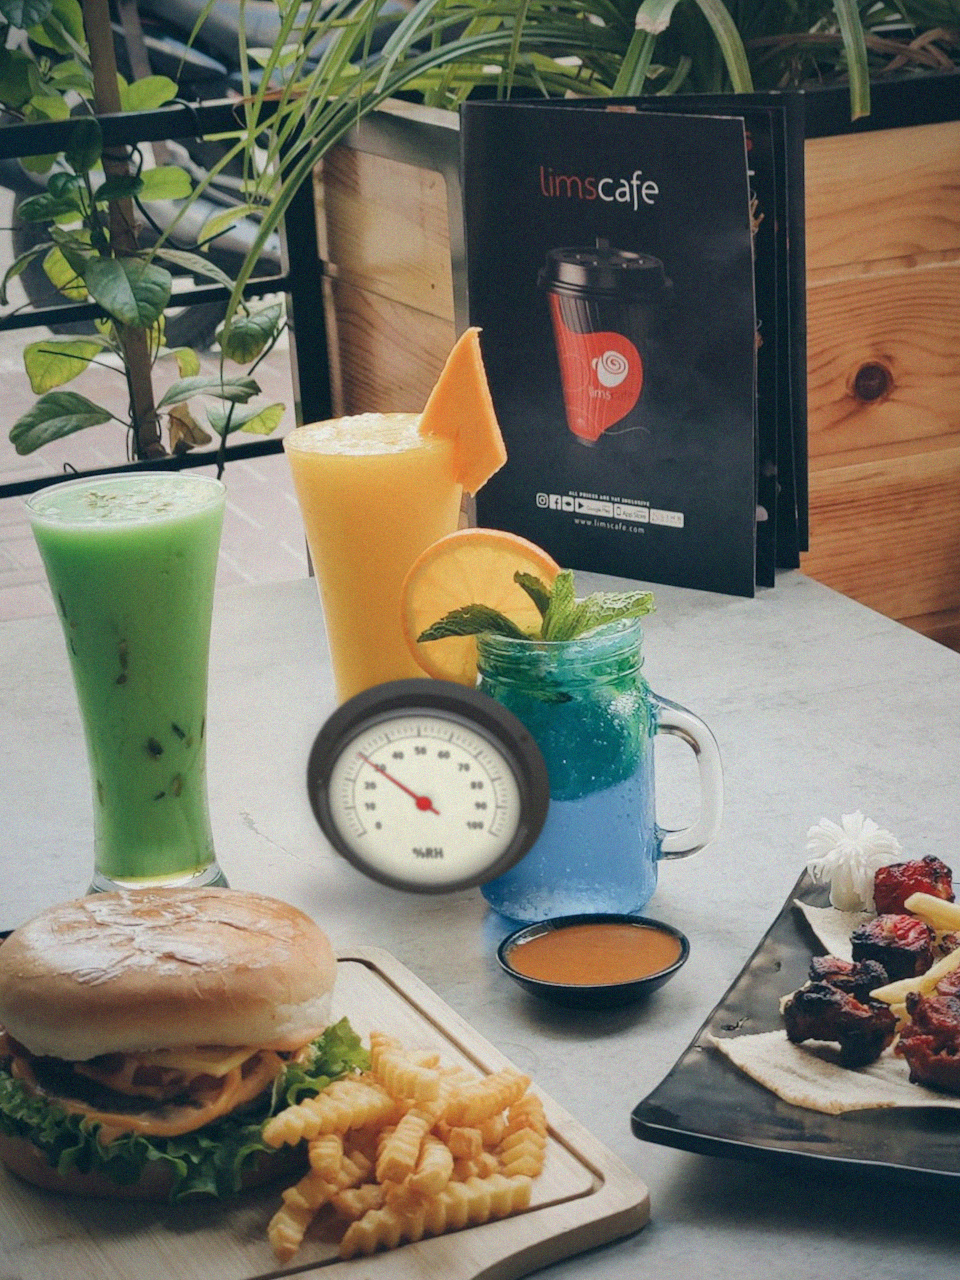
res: 30
